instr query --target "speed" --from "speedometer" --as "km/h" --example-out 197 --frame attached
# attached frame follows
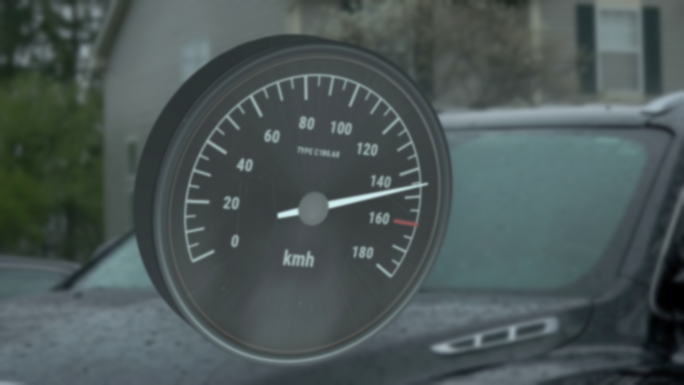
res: 145
